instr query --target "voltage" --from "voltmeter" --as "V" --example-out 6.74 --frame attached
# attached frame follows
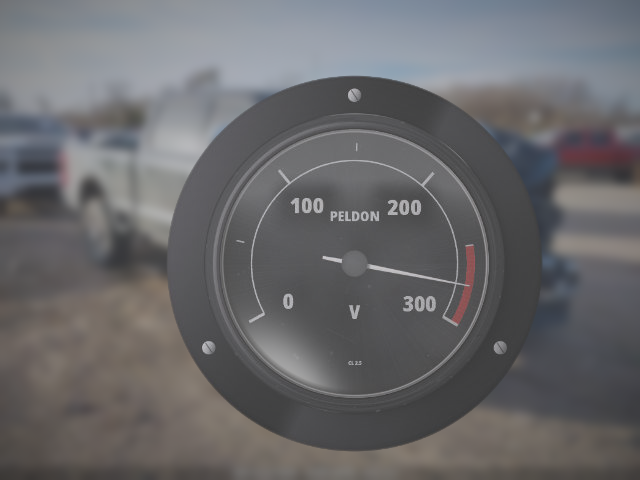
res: 275
